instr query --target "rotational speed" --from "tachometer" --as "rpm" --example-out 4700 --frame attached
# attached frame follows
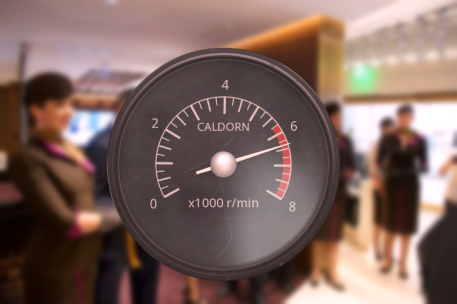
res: 6375
